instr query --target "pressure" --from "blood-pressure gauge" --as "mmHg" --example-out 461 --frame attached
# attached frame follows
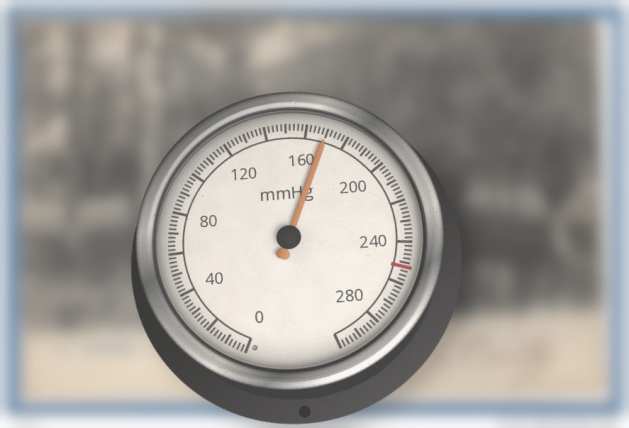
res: 170
